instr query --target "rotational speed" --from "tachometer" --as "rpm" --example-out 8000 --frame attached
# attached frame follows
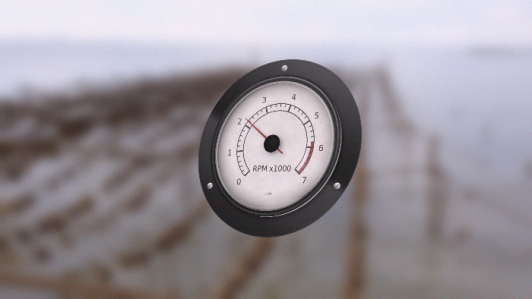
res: 2200
